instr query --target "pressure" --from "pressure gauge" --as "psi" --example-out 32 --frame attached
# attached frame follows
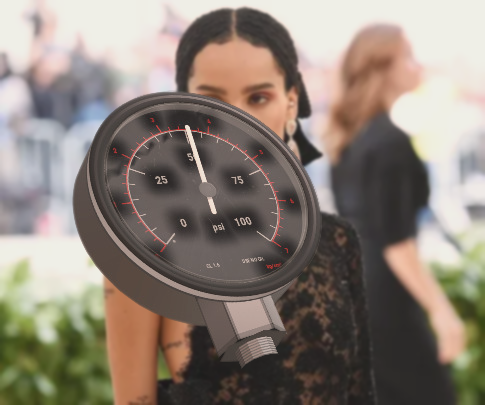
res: 50
